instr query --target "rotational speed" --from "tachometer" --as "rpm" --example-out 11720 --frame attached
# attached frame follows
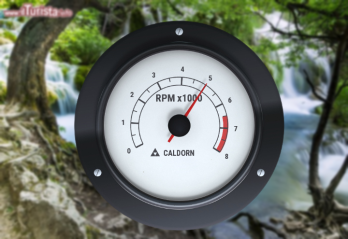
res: 5000
